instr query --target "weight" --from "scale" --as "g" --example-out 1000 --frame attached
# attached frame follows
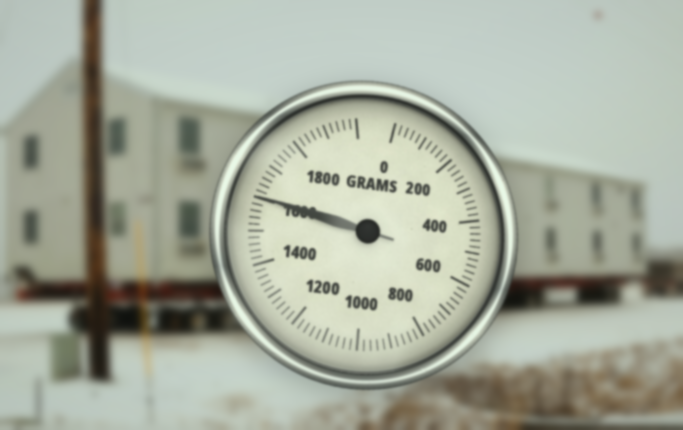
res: 1600
